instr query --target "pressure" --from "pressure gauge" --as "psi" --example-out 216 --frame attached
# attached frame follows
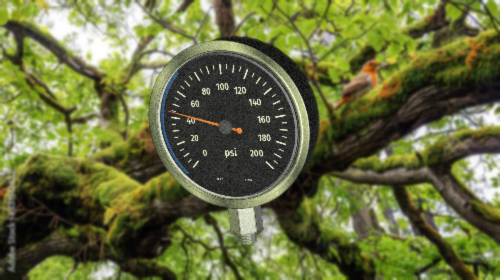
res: 45
